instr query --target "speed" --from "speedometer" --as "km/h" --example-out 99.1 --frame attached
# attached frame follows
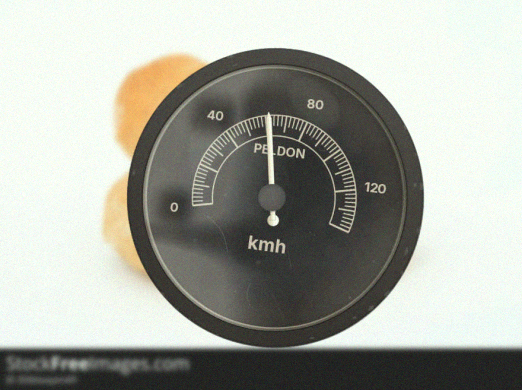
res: 62
